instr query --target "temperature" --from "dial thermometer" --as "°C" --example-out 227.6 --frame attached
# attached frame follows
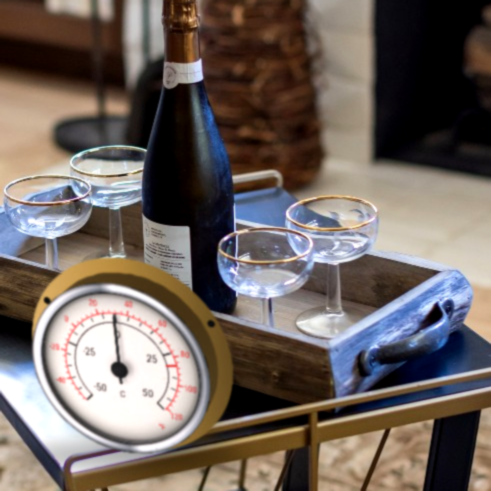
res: 0
